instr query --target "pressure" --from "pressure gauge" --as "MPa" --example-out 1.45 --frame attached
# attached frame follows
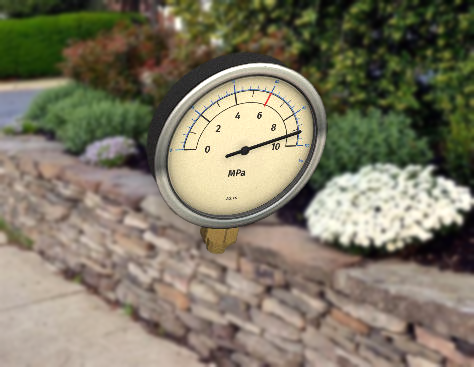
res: 9
